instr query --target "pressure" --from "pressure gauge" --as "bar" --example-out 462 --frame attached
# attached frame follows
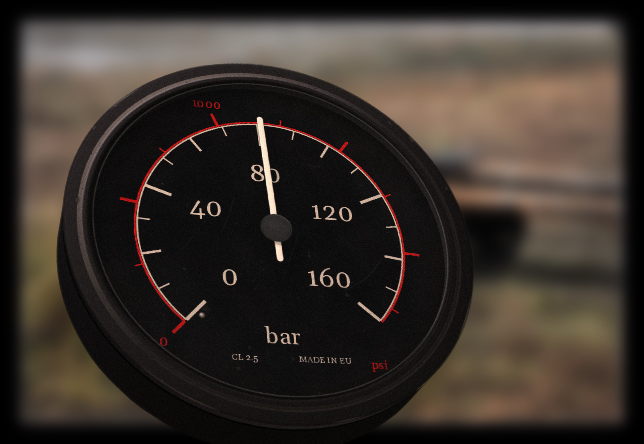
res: 80
